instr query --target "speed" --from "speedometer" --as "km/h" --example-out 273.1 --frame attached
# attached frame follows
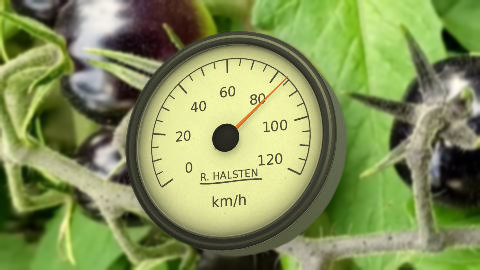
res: 85
